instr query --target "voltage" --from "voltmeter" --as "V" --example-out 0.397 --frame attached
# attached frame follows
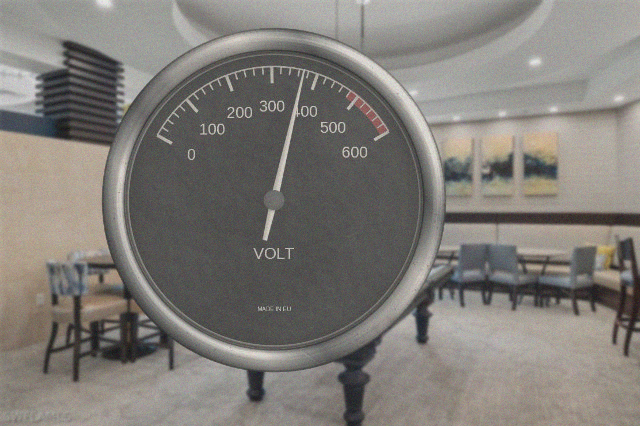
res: 370
